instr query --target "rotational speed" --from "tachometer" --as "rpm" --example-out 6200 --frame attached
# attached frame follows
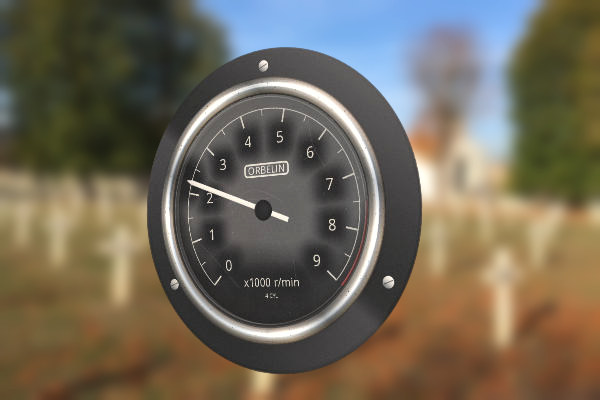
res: 2250
